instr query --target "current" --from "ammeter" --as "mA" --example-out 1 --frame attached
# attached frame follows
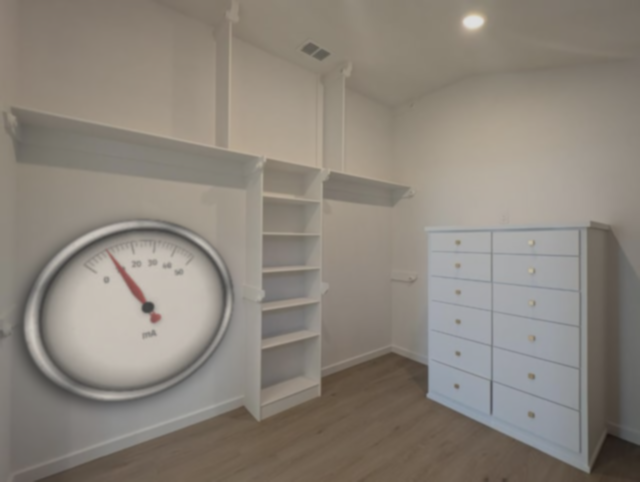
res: 10
